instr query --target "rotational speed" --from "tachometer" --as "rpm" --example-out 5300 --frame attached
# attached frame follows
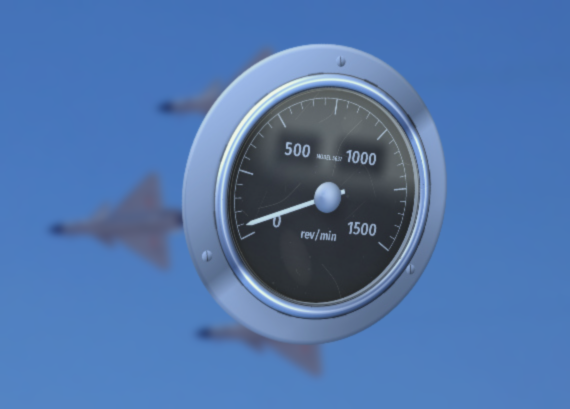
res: 50
